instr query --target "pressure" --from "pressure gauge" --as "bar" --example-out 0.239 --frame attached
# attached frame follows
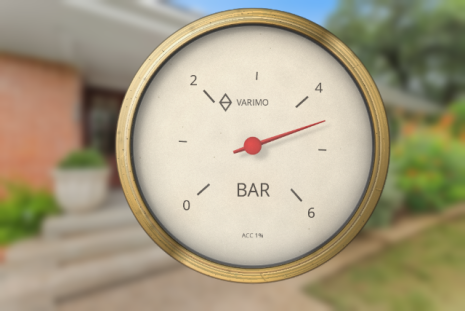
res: 4.5
